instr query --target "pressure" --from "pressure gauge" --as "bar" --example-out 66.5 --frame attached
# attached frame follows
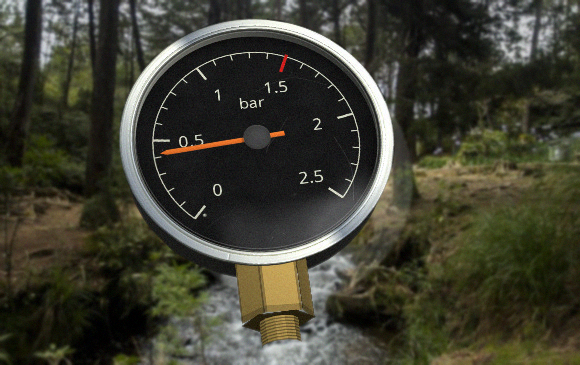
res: 0.4
